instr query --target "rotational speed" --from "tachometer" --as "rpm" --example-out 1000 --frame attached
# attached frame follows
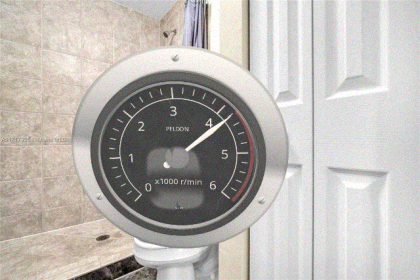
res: 4200
